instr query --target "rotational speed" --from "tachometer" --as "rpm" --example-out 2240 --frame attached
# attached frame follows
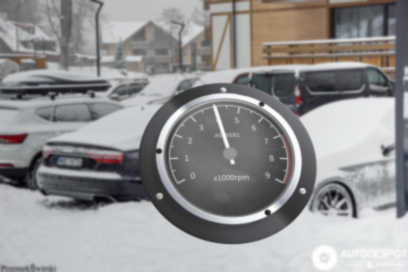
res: 4000
